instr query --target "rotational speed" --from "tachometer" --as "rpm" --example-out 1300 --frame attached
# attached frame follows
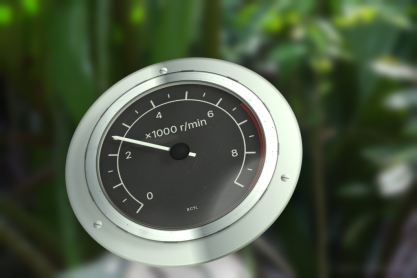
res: 2500
